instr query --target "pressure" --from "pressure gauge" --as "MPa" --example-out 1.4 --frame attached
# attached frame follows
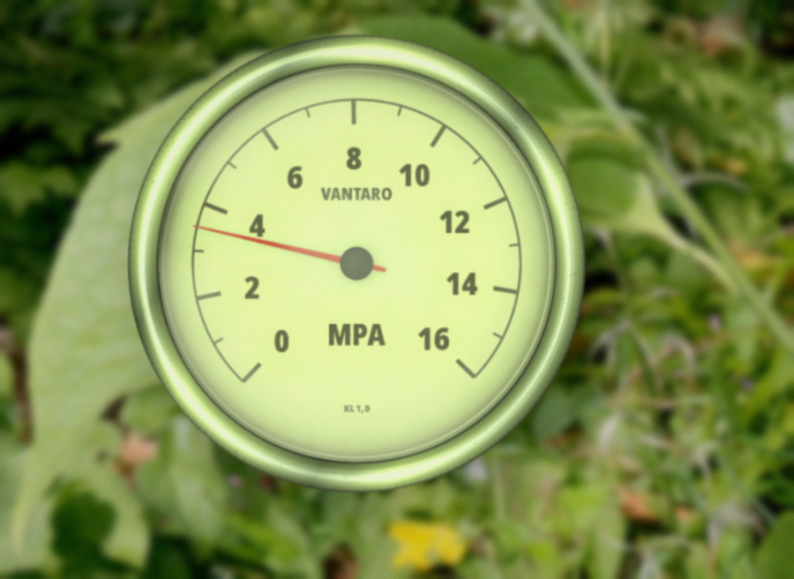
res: 3.5
